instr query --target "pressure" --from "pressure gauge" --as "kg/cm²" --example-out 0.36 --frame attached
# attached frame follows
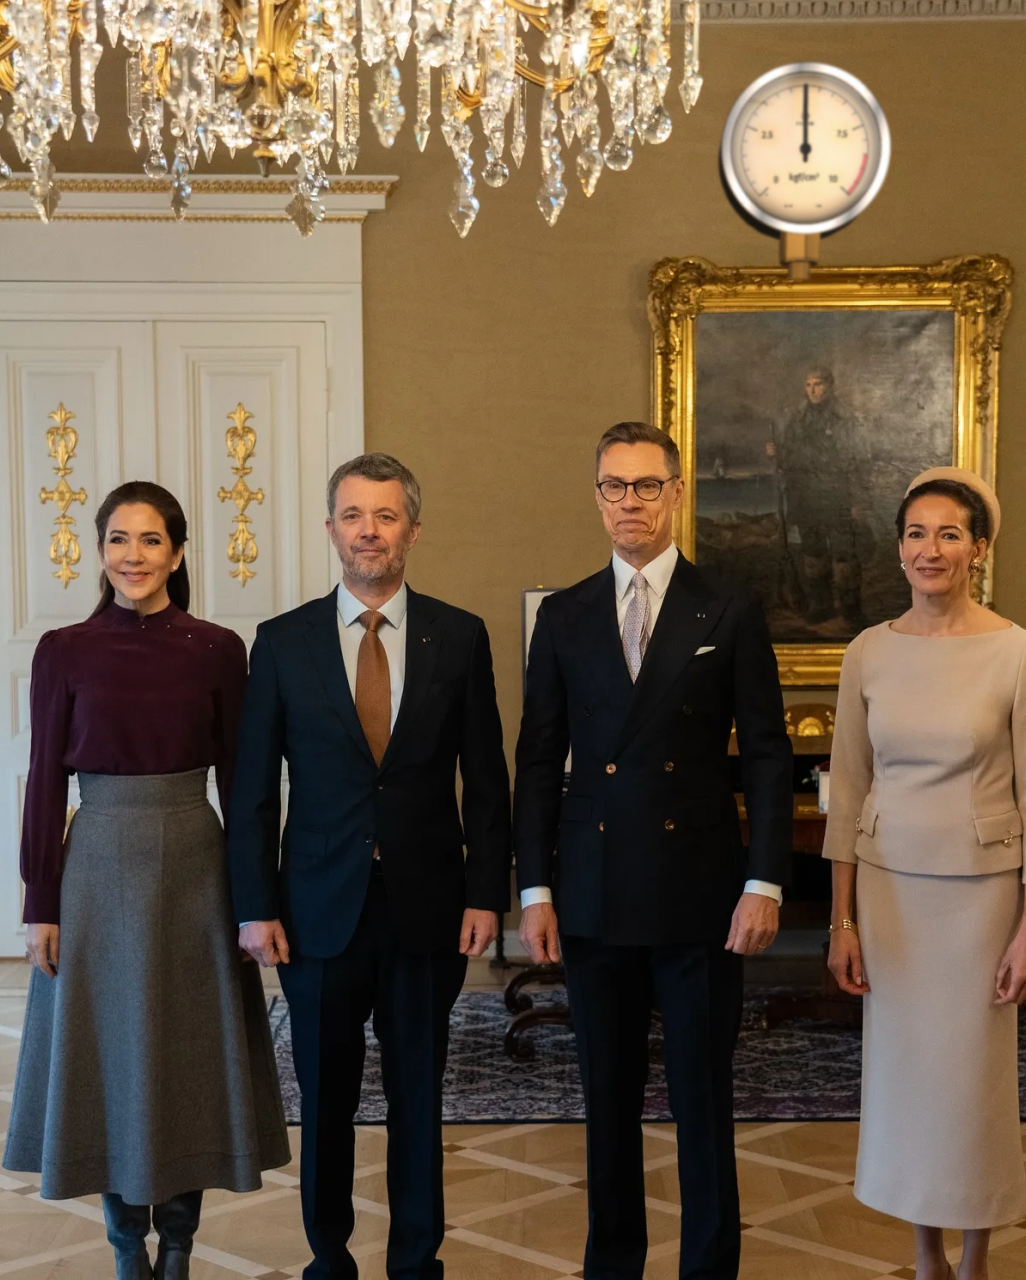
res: 5
